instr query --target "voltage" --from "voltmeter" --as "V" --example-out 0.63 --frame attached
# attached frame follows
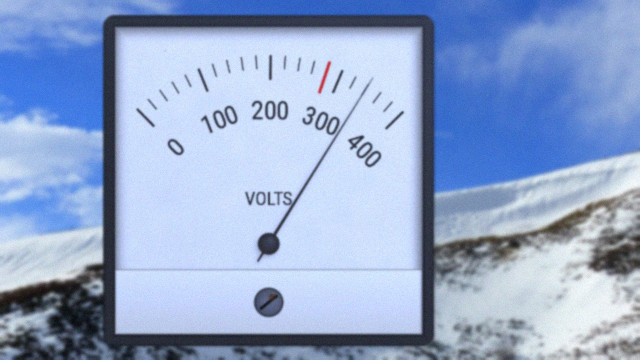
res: 340
